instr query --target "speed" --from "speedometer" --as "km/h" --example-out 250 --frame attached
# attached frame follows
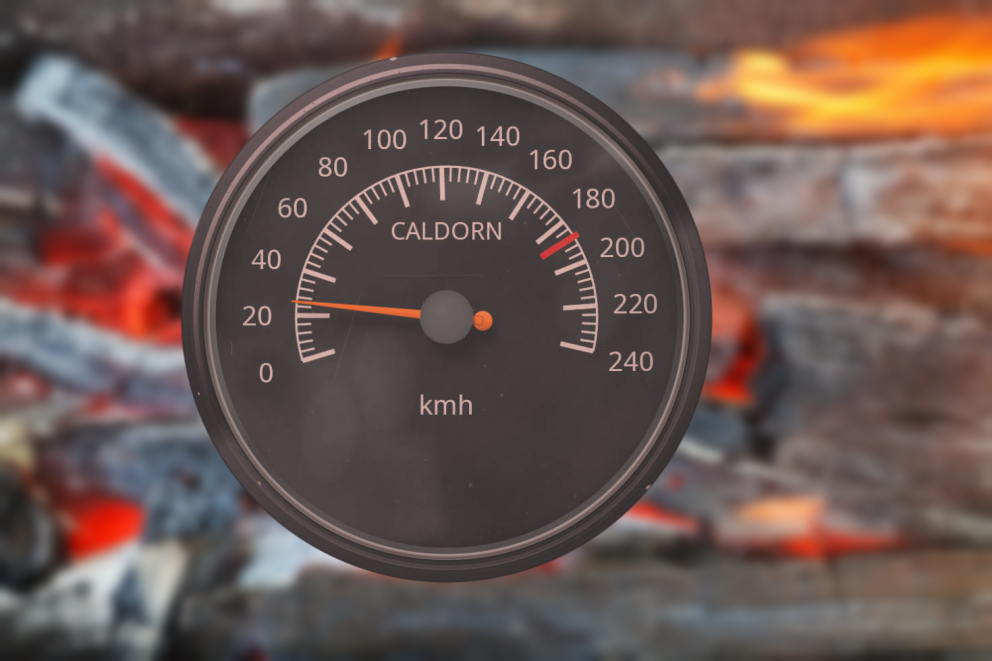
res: 26
